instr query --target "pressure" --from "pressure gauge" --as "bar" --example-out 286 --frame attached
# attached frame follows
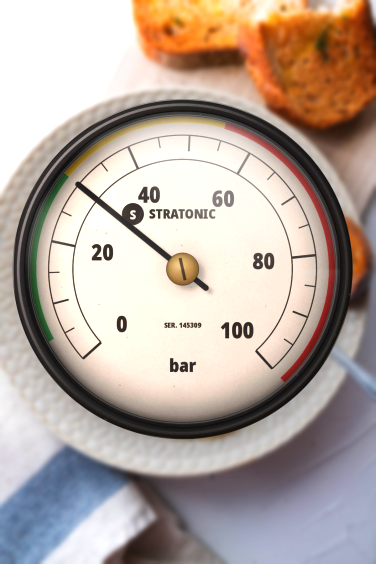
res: 30
